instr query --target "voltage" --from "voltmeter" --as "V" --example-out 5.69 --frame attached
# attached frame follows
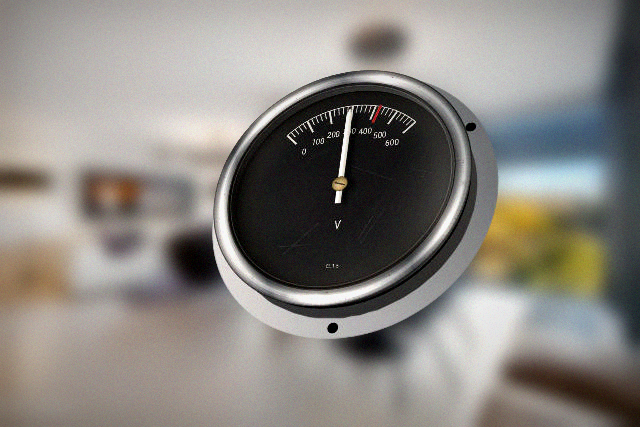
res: 300
